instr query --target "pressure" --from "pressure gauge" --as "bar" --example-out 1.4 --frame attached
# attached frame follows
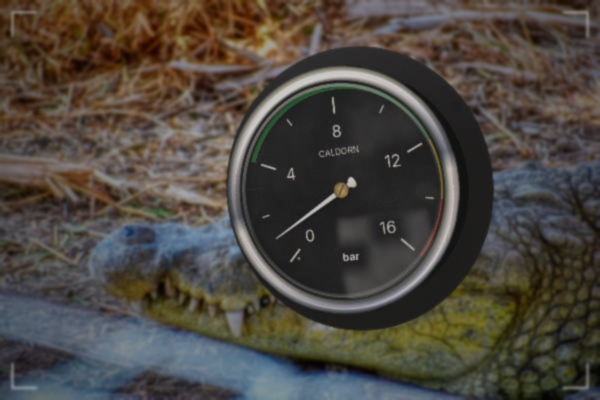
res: 1
